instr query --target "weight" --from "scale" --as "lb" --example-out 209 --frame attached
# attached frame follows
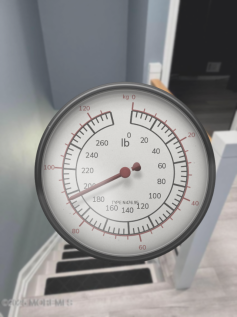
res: 196
